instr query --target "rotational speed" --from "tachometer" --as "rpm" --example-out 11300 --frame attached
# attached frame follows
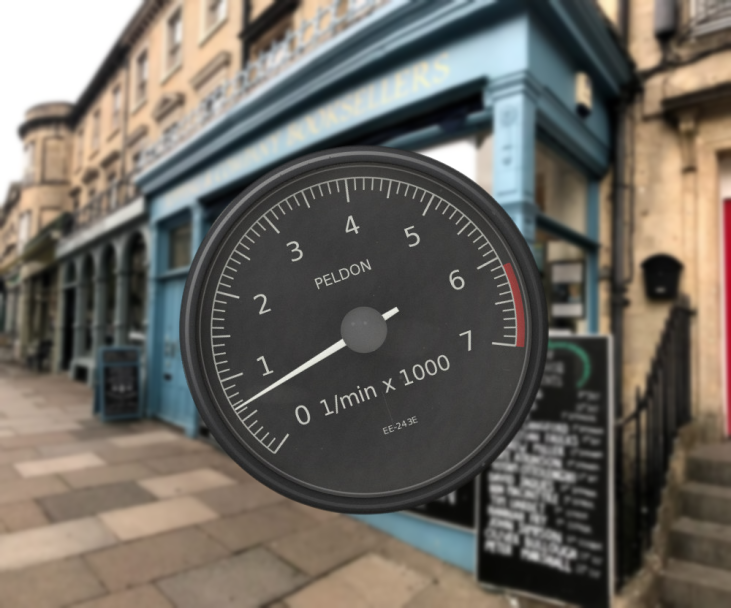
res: 650
